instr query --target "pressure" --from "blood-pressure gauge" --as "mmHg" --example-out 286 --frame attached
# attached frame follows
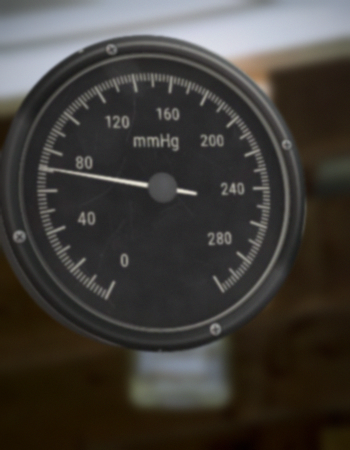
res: 70
